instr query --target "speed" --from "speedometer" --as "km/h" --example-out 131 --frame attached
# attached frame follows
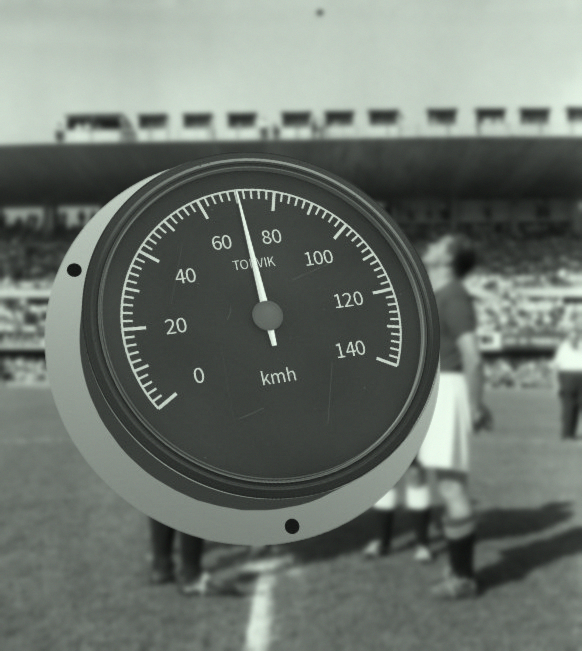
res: 70
